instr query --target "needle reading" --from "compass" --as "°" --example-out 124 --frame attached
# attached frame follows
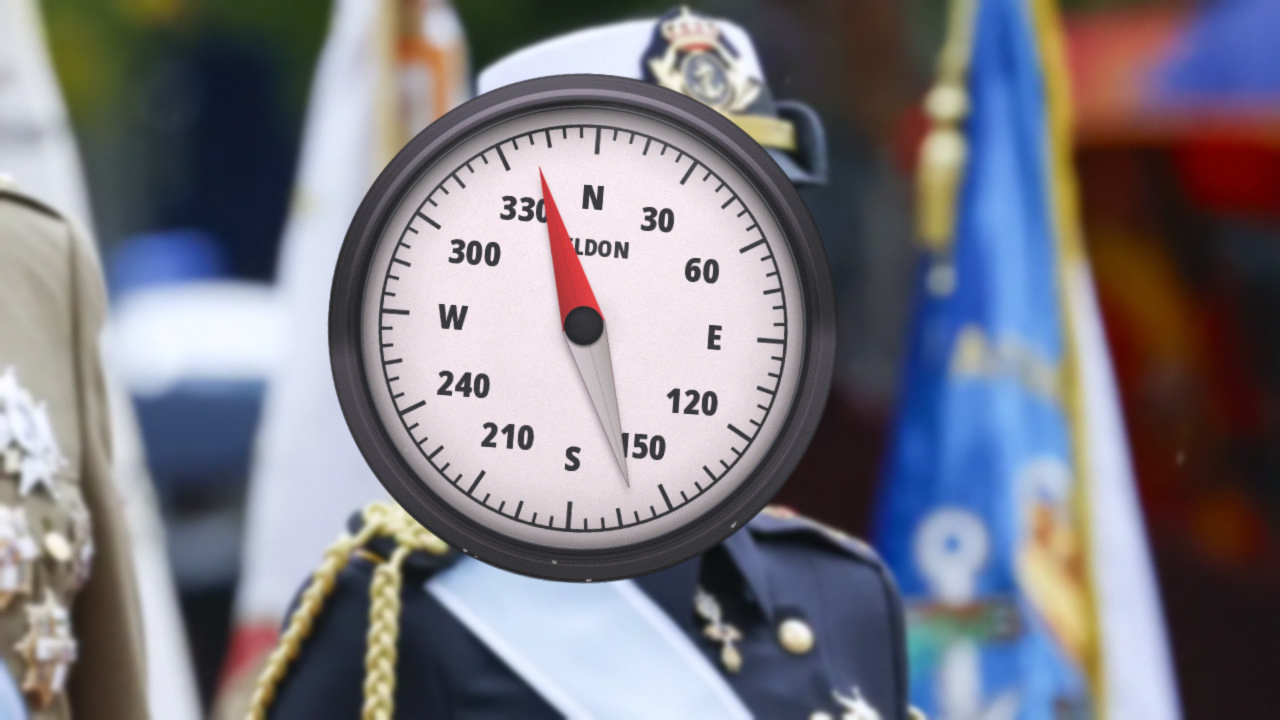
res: 340
